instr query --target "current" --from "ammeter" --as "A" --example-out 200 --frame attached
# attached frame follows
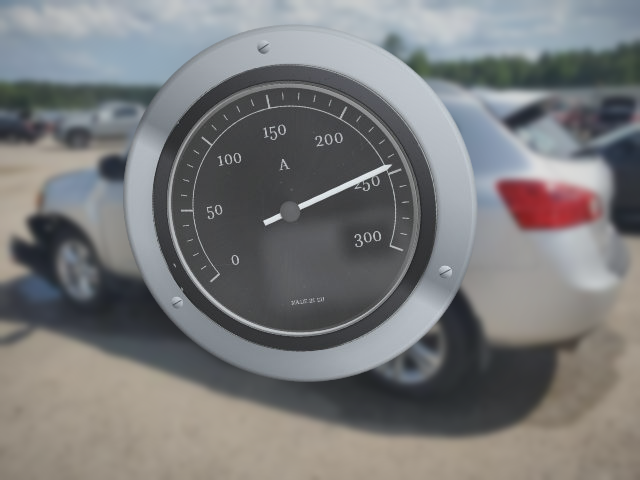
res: 245
